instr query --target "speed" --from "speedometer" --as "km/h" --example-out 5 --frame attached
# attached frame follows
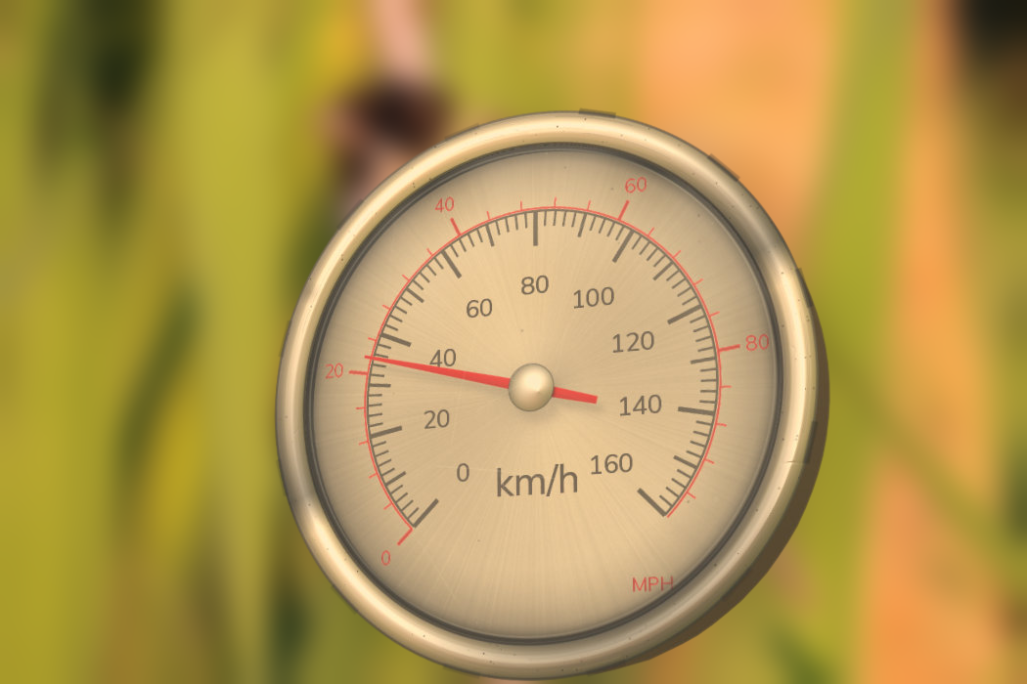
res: 35
